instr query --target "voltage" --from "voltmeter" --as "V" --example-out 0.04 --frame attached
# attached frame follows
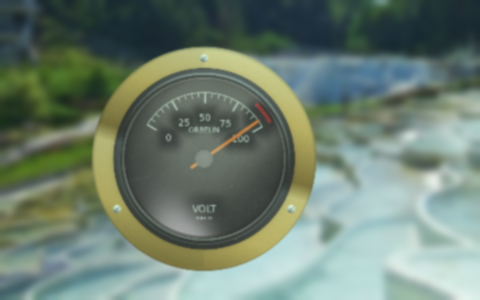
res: 95
